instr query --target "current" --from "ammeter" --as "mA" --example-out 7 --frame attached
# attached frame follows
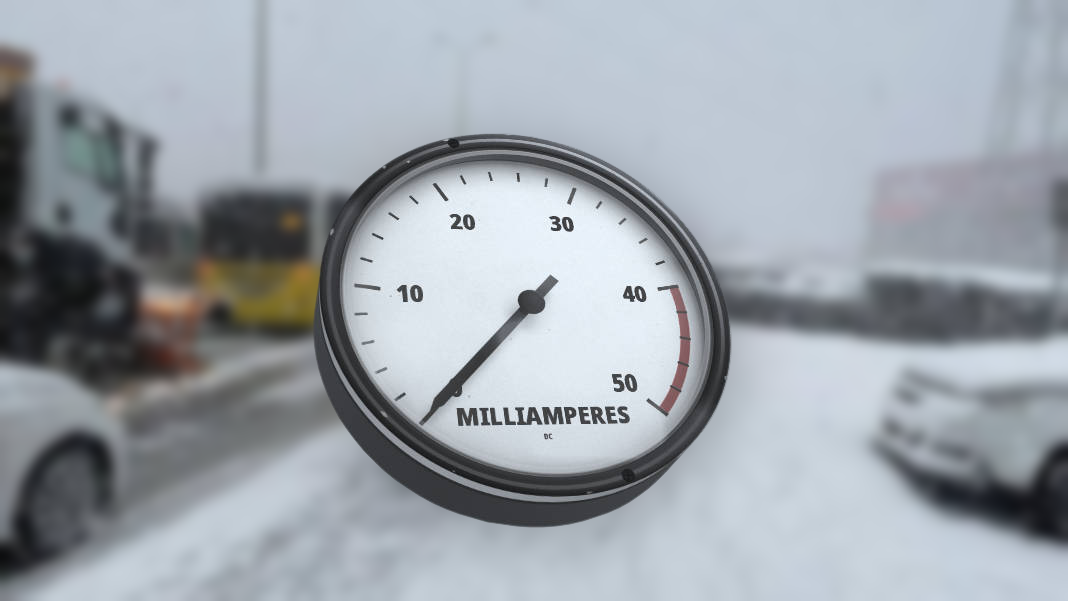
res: 0
